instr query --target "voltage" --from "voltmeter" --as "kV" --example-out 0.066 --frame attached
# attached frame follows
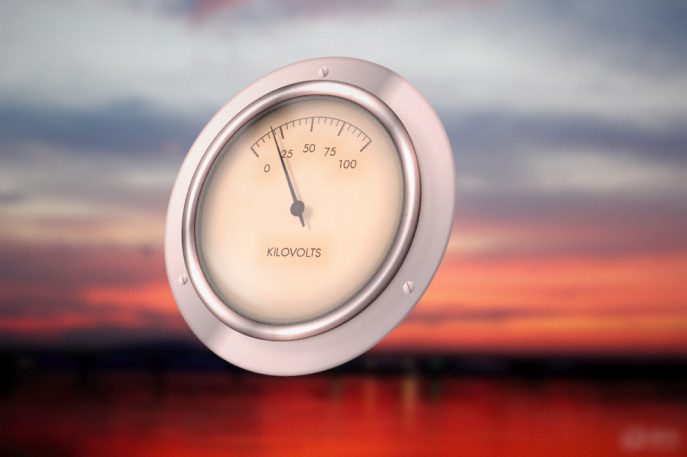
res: 20
